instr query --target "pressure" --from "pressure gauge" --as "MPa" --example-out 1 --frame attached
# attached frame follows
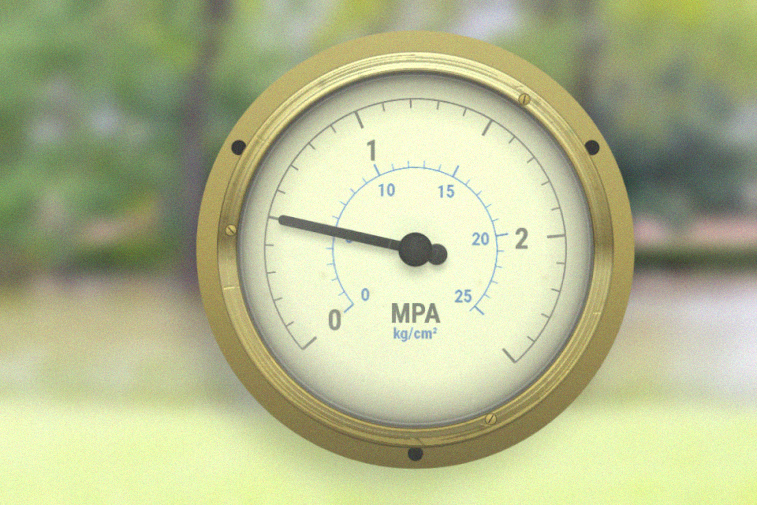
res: 0.5
